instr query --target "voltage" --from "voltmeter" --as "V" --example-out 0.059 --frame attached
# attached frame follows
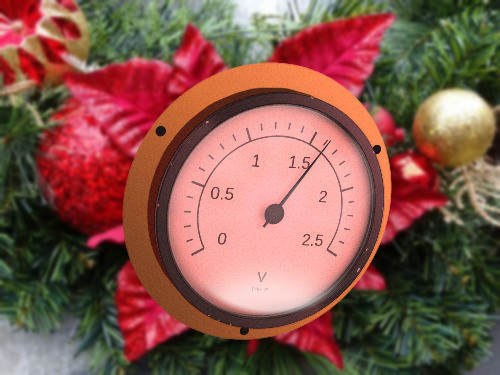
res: 1.6
